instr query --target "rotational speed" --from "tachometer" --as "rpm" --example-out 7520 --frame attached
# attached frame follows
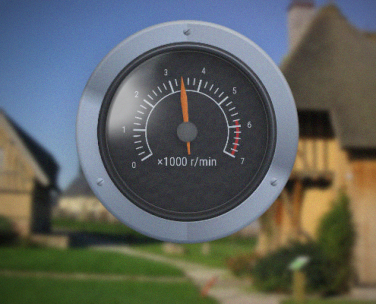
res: 3400
